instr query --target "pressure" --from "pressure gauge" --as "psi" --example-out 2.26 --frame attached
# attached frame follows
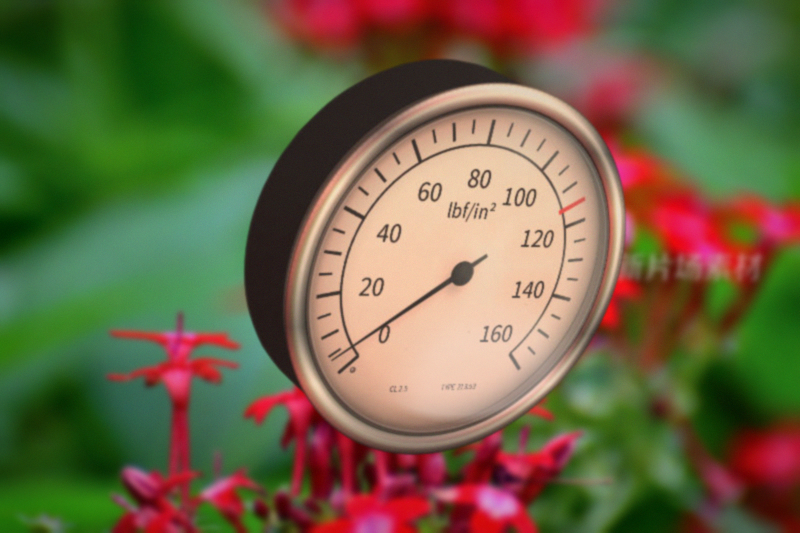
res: 5
